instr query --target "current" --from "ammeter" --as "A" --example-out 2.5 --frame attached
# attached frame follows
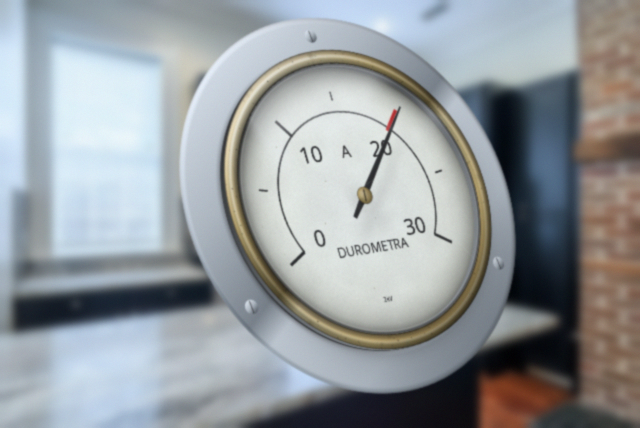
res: 20
